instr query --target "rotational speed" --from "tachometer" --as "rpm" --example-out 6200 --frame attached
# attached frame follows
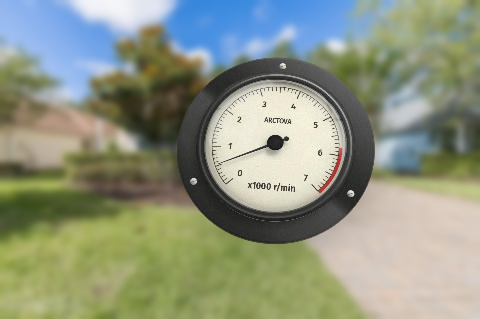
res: 500
